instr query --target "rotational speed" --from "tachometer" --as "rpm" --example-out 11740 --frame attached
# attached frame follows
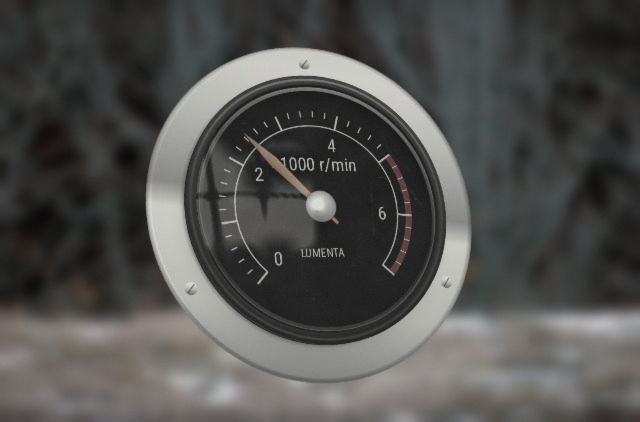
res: 2400
